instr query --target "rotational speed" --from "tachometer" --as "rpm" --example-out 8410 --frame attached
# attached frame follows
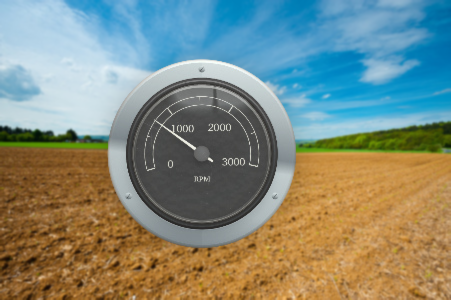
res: 750
